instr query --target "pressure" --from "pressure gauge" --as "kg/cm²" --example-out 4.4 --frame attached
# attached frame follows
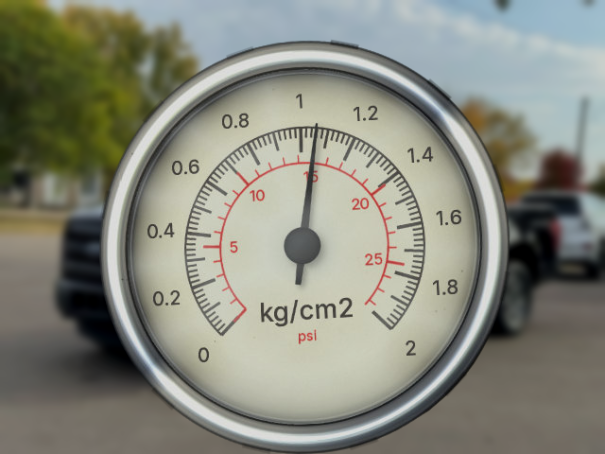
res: 1.06
